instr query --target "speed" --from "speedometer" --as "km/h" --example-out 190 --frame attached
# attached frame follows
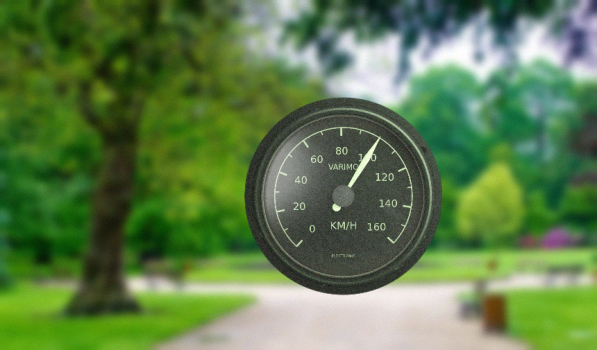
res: 100
